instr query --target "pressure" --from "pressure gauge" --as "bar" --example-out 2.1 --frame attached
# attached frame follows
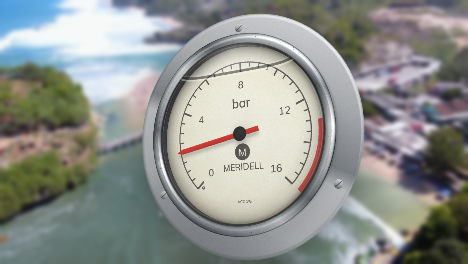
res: 2
